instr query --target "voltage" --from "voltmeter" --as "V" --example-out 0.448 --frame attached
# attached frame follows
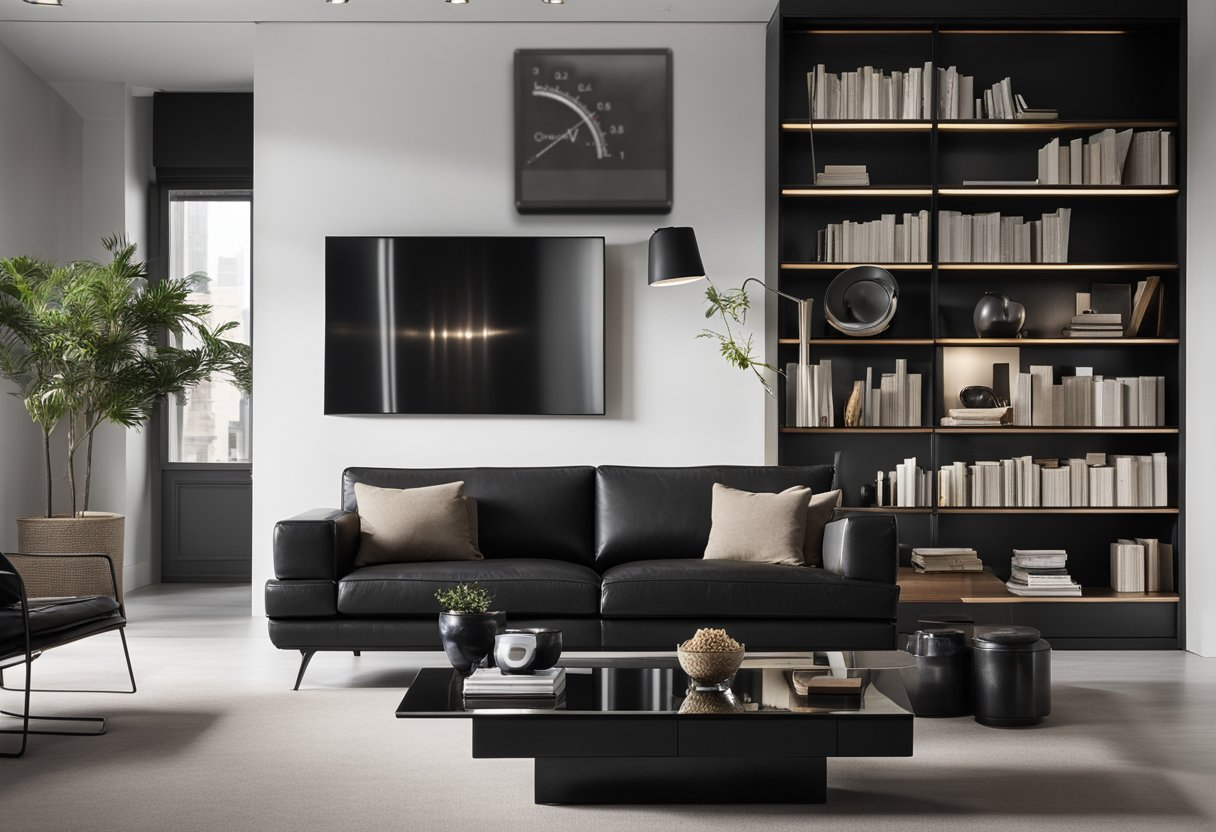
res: 0.6
